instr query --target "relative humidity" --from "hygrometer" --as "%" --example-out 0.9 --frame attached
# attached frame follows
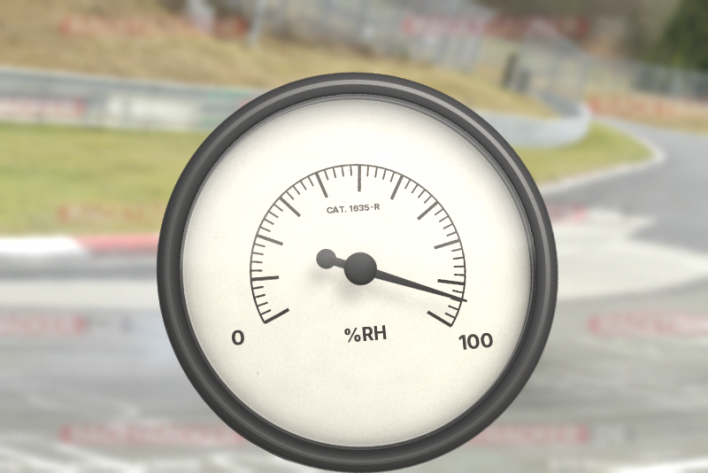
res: 94
